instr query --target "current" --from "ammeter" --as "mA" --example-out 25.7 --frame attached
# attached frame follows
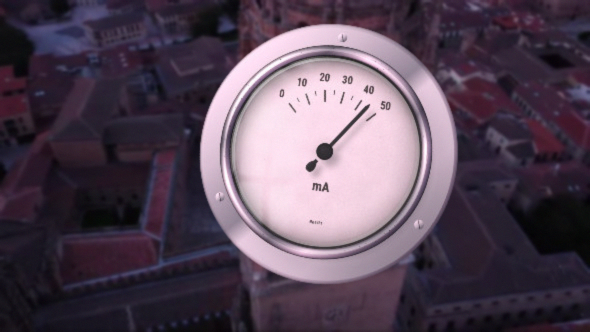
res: 45
